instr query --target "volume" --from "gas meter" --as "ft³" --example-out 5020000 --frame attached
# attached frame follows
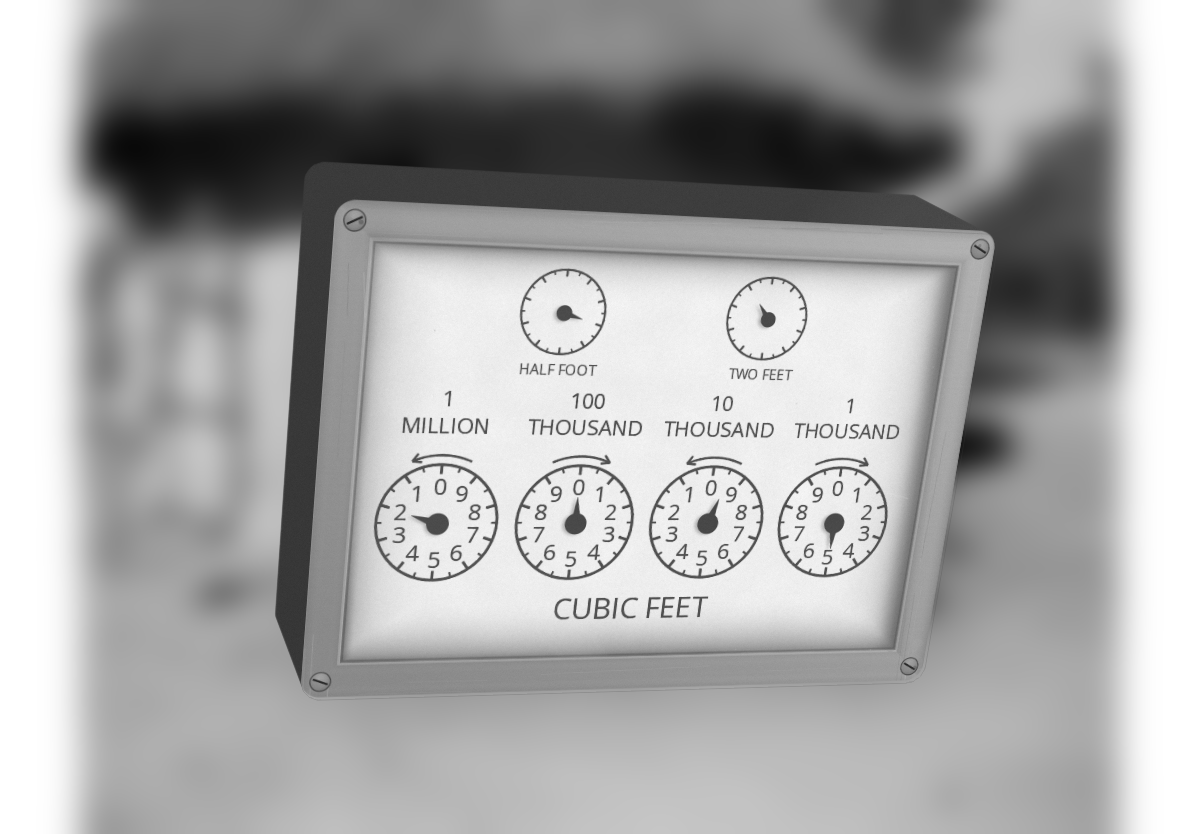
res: 199500
